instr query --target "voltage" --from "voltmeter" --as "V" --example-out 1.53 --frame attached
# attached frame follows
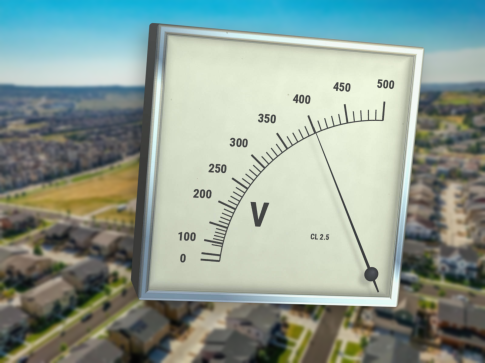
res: 400
